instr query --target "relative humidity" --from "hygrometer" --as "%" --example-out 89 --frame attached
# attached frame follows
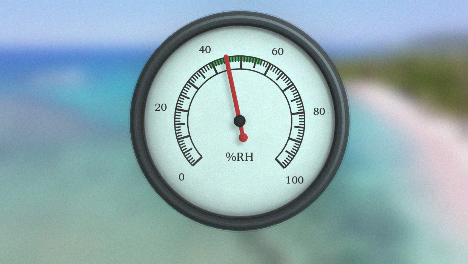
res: 45
